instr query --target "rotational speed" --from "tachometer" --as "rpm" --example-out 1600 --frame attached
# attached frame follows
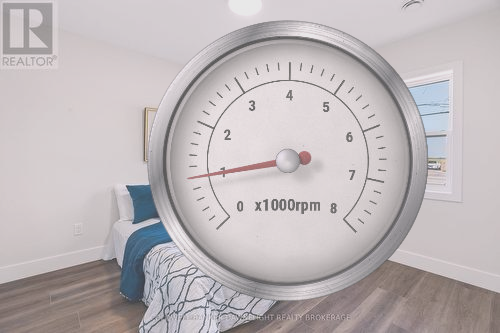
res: 1000
